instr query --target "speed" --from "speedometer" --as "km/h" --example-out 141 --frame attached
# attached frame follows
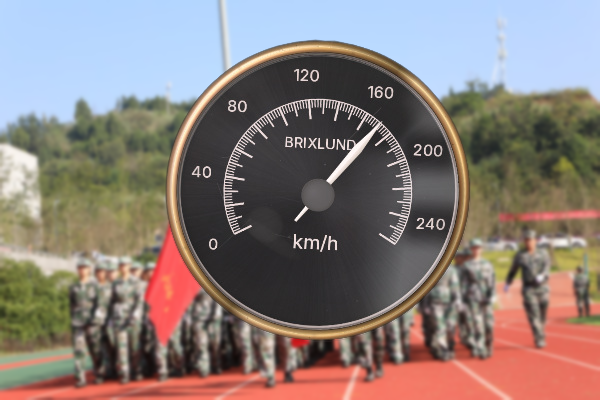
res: 170
